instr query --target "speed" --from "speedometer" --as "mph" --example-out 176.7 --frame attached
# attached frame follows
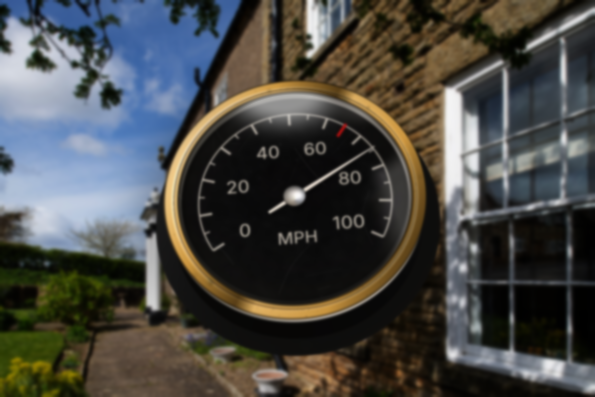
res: 75
